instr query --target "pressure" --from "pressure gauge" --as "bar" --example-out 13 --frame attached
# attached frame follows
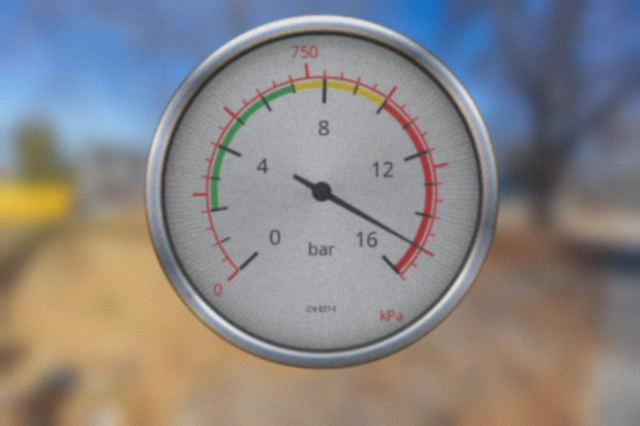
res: 15
